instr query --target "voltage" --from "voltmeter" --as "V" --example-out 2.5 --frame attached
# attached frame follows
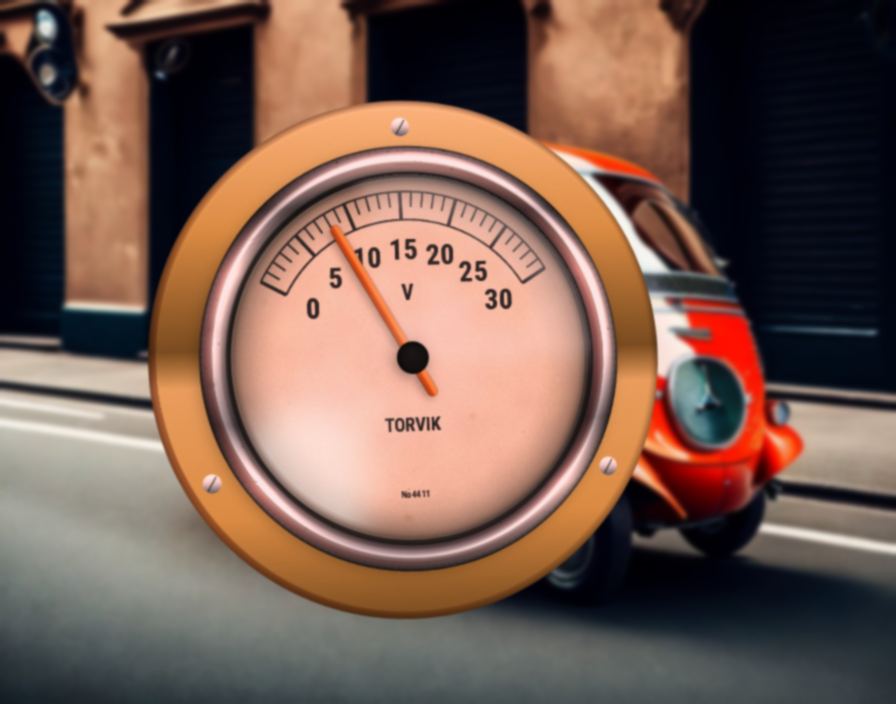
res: 8
